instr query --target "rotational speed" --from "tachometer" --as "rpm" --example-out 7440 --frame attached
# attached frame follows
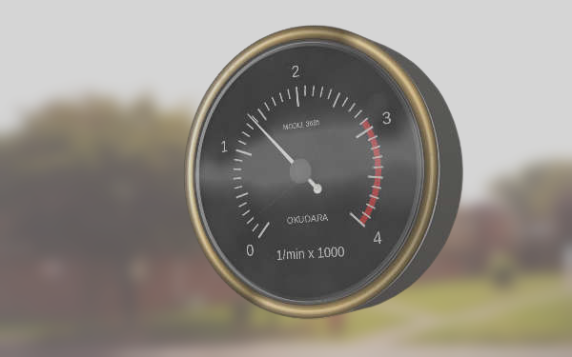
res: 1400
